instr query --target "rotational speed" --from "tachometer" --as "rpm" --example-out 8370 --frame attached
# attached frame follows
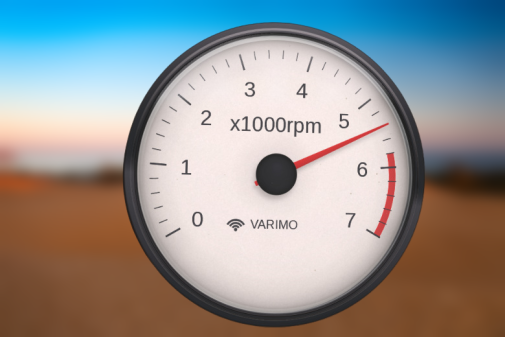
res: 5400
